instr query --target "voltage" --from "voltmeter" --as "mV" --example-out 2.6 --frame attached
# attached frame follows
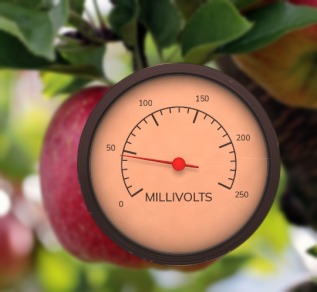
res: 45
